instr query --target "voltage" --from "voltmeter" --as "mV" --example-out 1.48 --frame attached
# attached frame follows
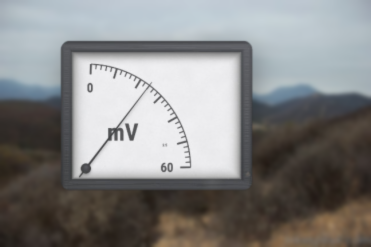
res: 24
